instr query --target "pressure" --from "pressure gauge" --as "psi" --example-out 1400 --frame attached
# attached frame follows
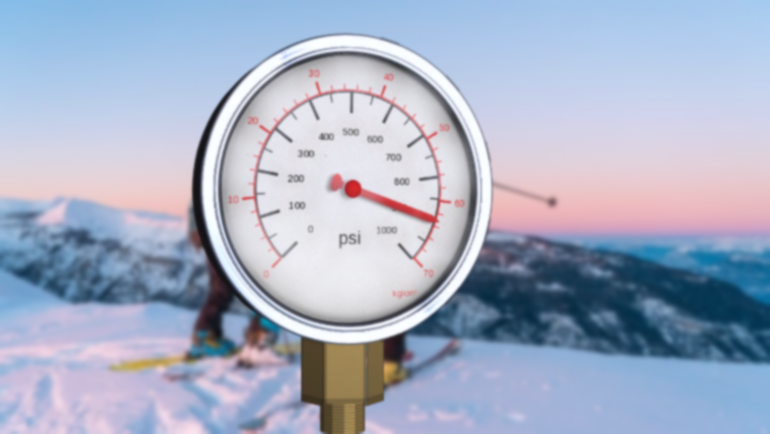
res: 900
